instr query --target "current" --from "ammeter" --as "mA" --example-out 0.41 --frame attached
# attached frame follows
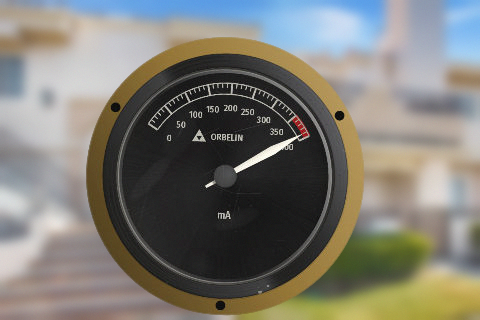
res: 390
